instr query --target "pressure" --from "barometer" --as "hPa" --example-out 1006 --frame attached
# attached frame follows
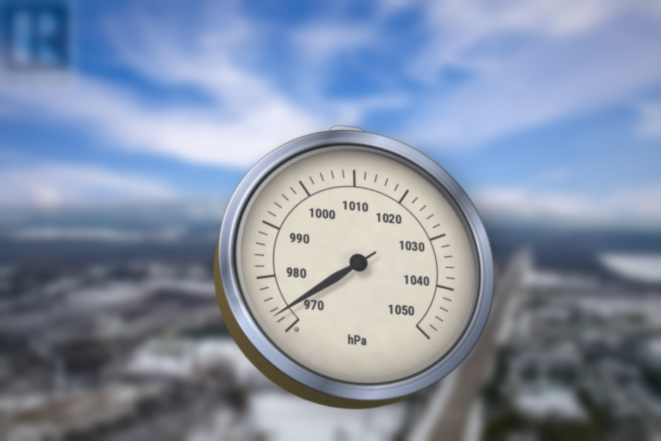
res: 973
